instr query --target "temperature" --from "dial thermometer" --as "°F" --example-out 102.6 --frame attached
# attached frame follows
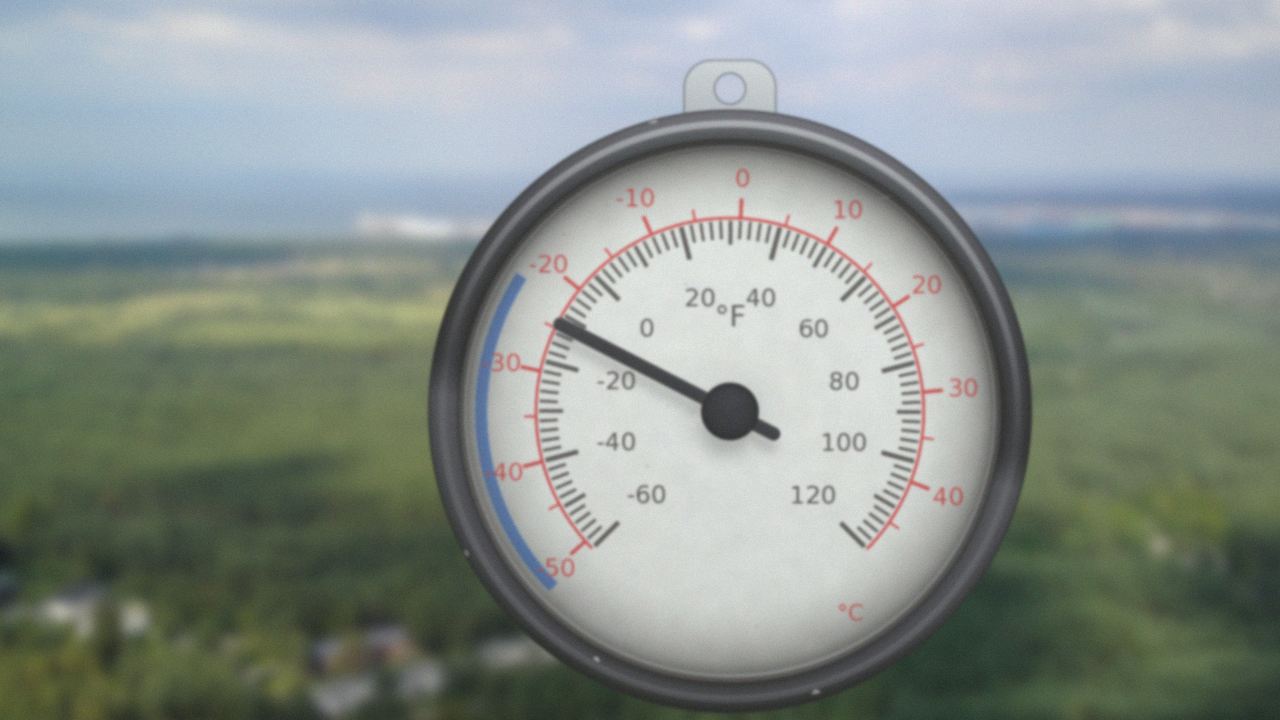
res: -12
